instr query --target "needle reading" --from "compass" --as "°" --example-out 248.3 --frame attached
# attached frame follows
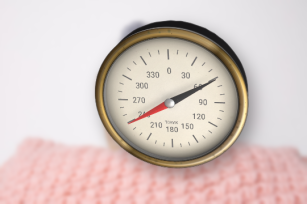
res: 240
